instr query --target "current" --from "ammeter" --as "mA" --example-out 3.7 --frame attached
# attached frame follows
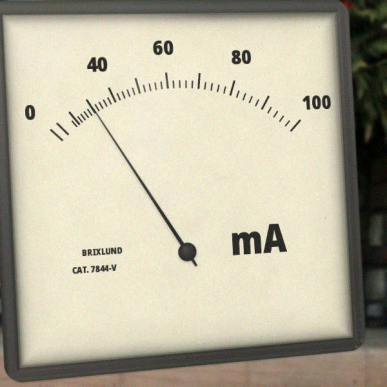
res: 30
